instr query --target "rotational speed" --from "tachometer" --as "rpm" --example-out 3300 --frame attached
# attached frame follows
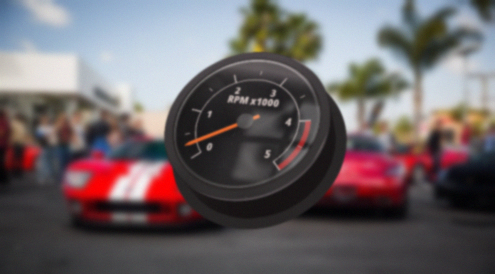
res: 250
